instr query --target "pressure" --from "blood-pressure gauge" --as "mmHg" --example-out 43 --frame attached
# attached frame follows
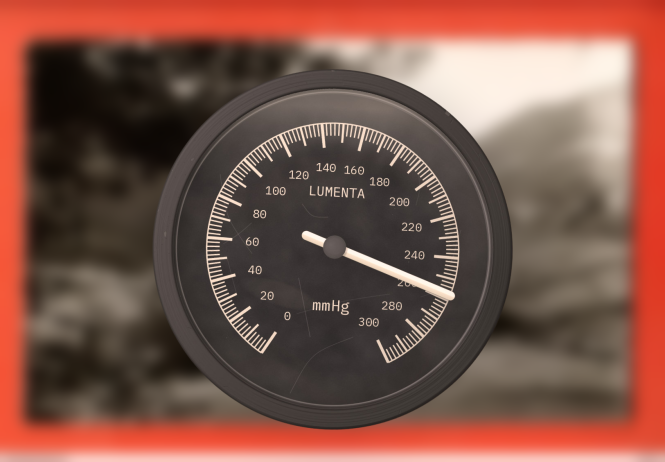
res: 258
